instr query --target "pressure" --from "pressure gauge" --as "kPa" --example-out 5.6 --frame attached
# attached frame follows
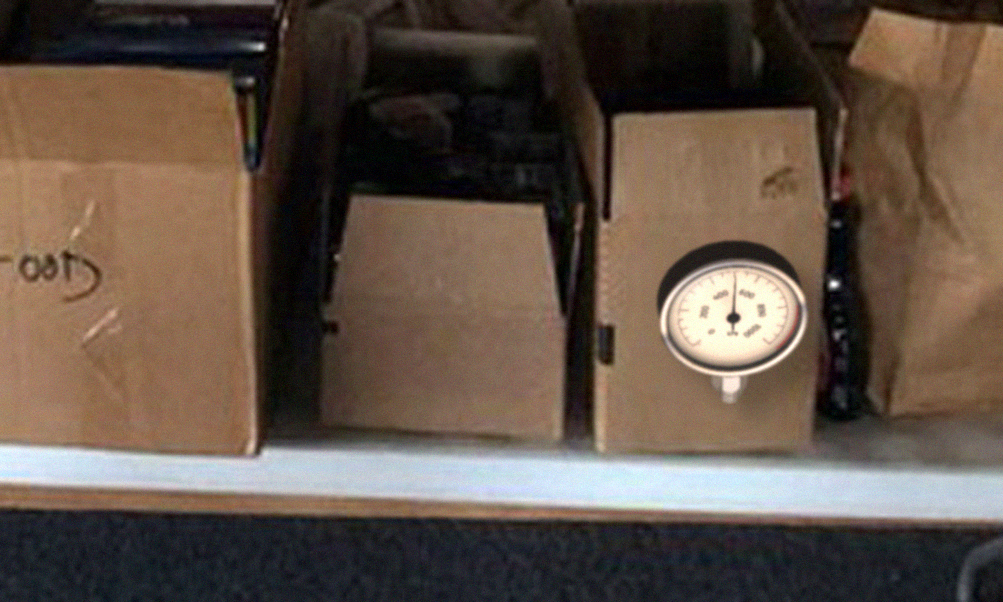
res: 500
